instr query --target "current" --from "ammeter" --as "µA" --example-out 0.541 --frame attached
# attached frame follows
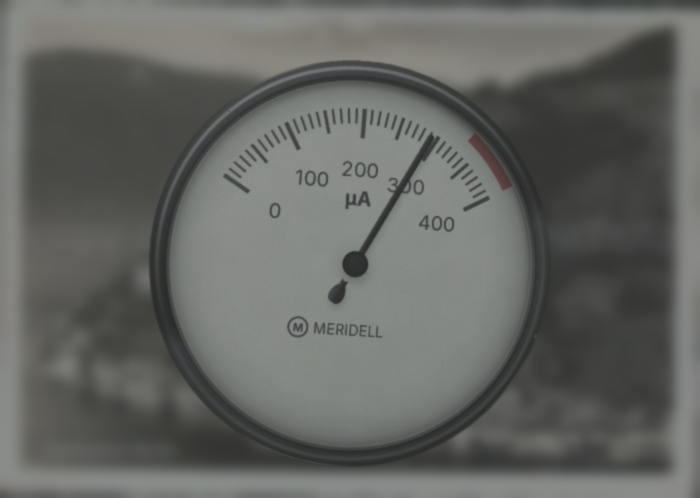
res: 290
